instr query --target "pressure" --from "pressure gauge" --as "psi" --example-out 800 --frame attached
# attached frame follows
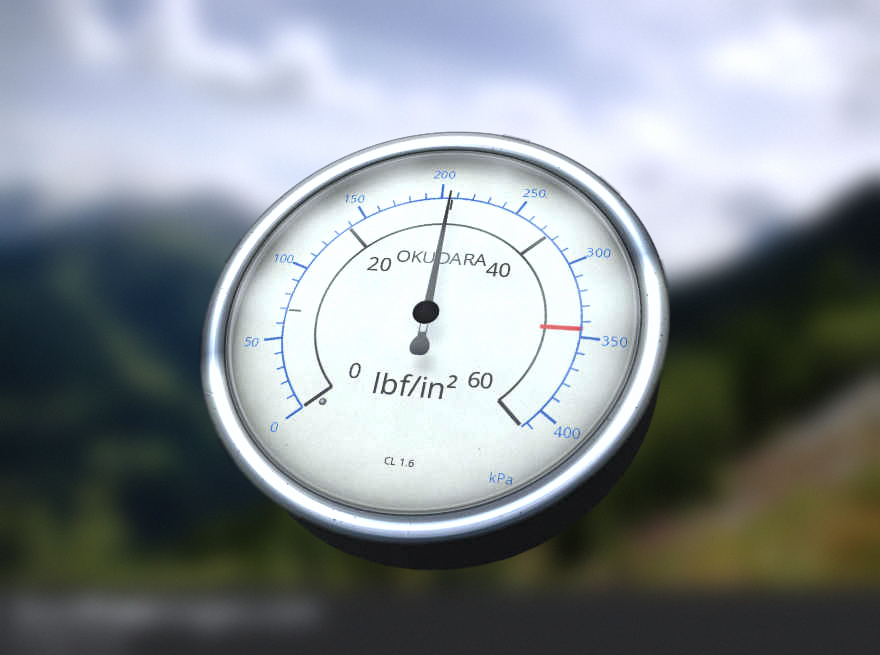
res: 30
